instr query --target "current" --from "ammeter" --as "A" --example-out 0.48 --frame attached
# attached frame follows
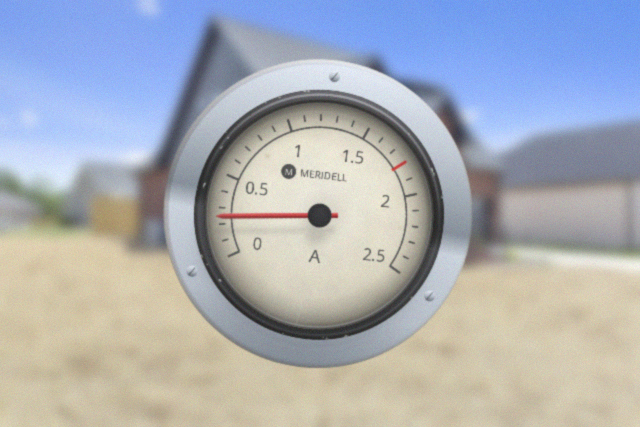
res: 0.25
